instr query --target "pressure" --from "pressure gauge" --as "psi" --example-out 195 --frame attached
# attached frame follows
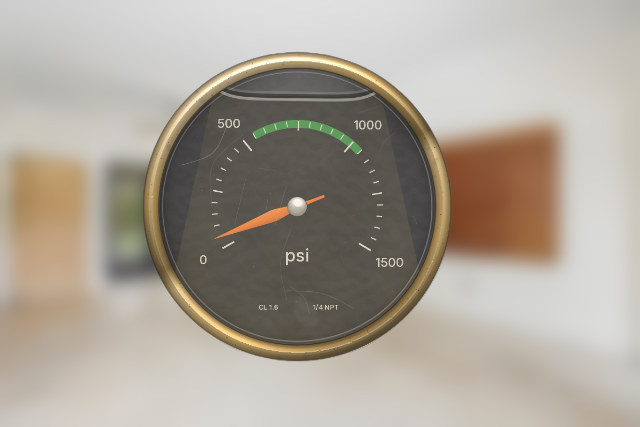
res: 50
